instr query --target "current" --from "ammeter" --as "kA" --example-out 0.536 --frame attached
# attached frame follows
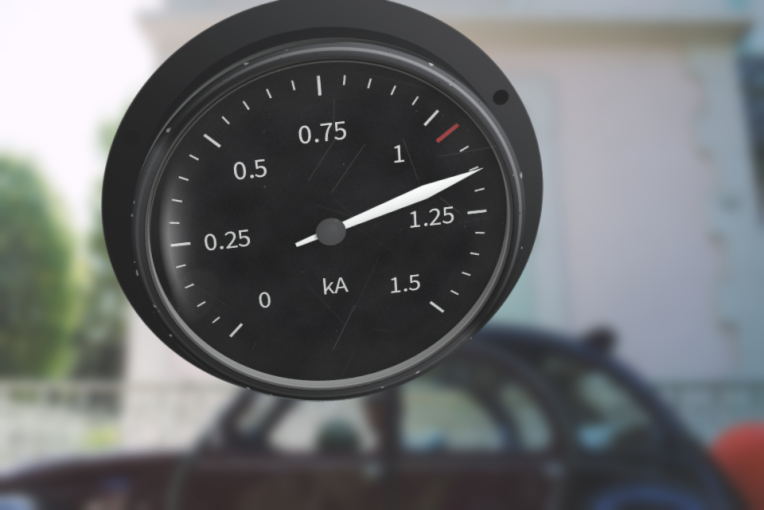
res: 1.15
